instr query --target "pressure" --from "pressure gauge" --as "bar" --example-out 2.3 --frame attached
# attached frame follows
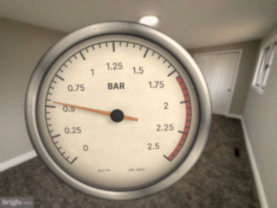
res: 0.55
